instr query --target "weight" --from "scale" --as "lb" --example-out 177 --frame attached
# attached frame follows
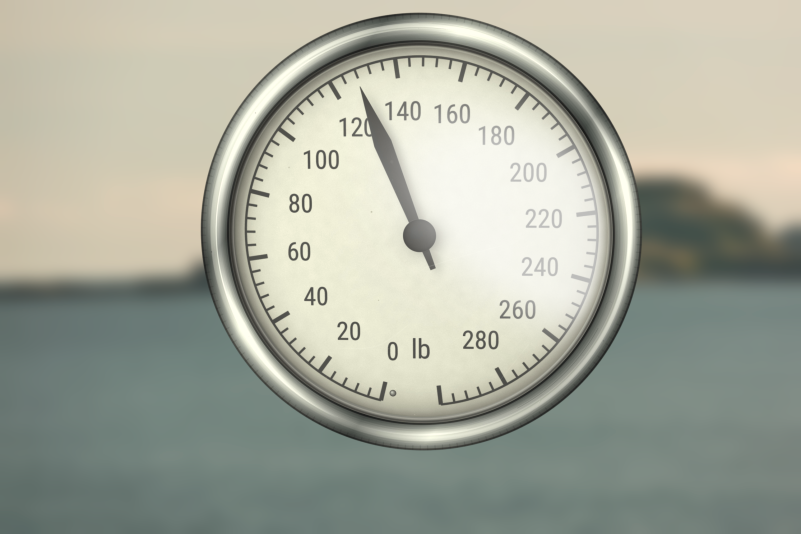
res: 128
